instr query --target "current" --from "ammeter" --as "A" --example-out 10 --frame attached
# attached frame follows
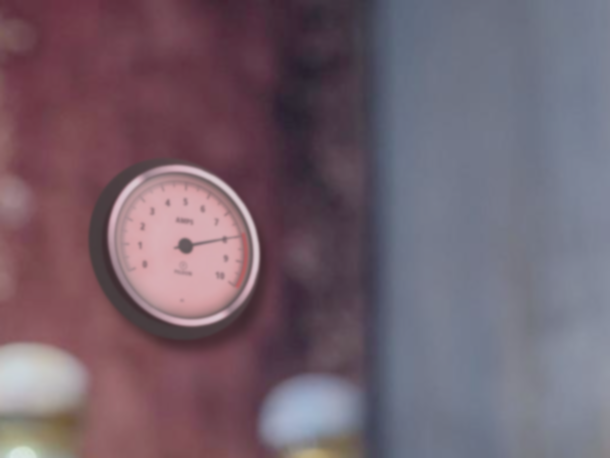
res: 8
